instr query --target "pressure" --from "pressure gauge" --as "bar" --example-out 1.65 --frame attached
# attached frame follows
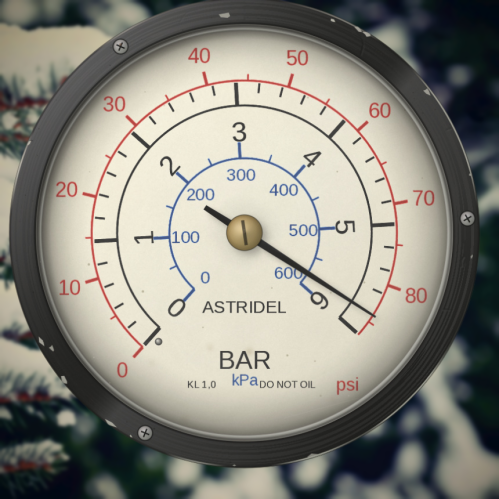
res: 5.8
